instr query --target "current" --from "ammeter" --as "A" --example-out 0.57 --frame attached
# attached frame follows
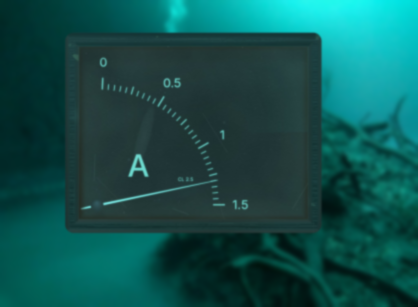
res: 1.3
